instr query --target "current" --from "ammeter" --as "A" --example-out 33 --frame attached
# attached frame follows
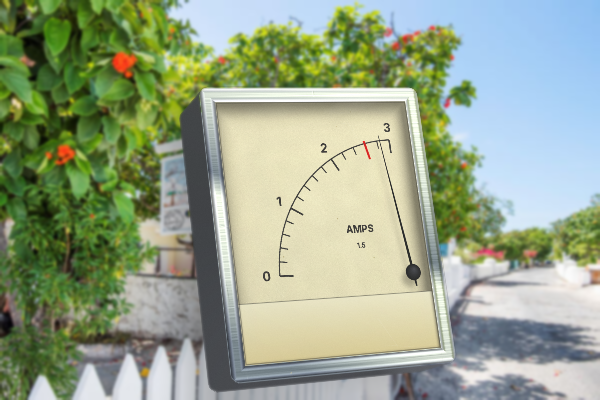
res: 2.8
